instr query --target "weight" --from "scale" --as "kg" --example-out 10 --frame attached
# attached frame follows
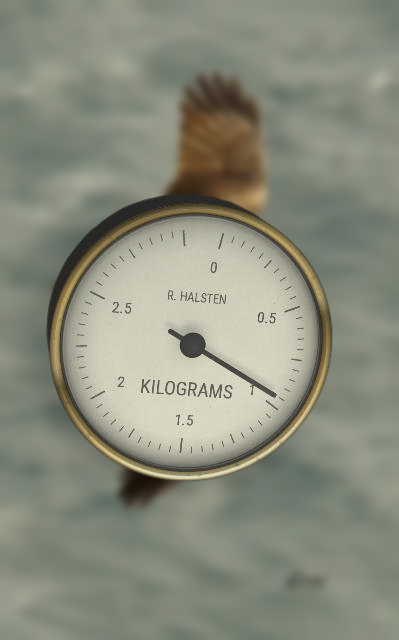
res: 0.95
